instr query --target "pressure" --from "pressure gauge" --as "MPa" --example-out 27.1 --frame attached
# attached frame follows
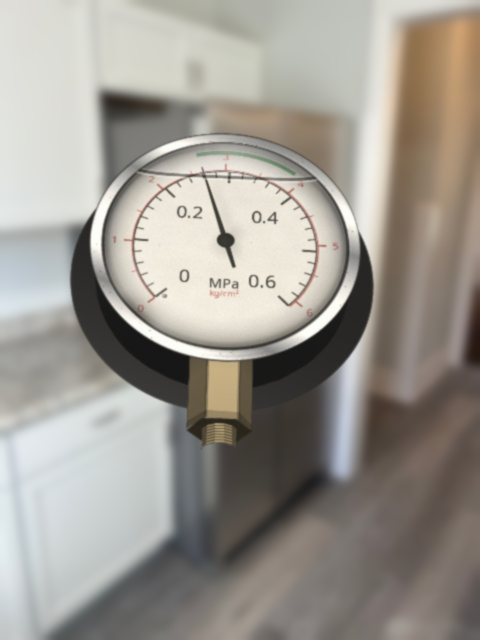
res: 0.26
